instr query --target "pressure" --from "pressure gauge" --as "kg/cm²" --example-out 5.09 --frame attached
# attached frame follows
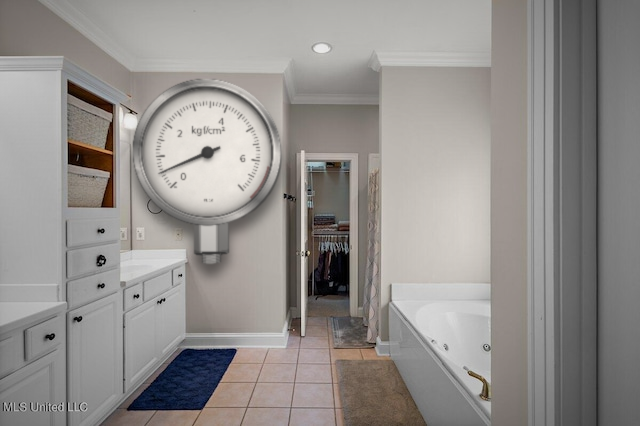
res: 0.5
